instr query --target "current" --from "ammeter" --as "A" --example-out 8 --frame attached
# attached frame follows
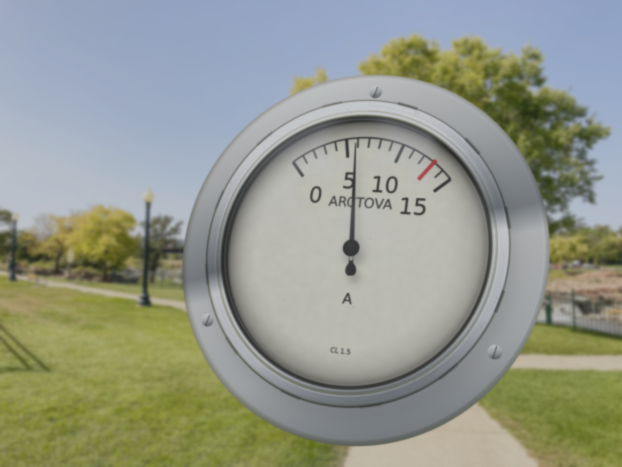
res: 6
